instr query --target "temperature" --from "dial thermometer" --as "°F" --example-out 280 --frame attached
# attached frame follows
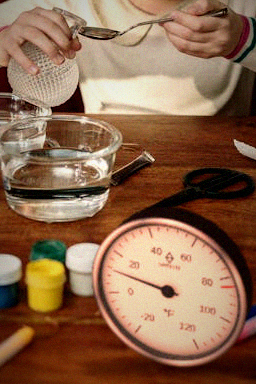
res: 12
